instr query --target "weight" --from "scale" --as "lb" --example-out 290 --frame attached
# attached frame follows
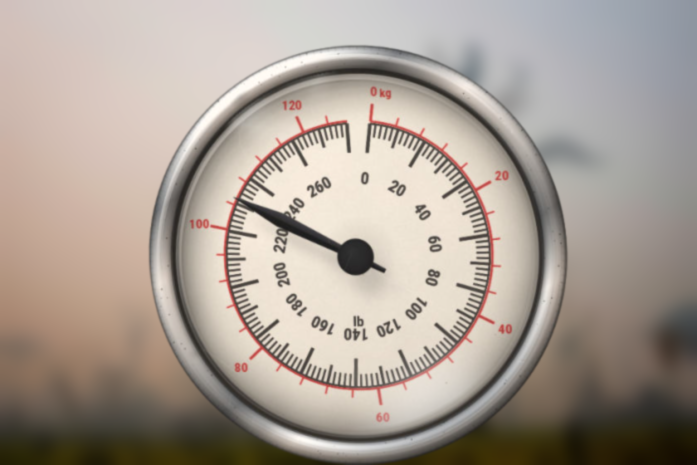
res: 232
